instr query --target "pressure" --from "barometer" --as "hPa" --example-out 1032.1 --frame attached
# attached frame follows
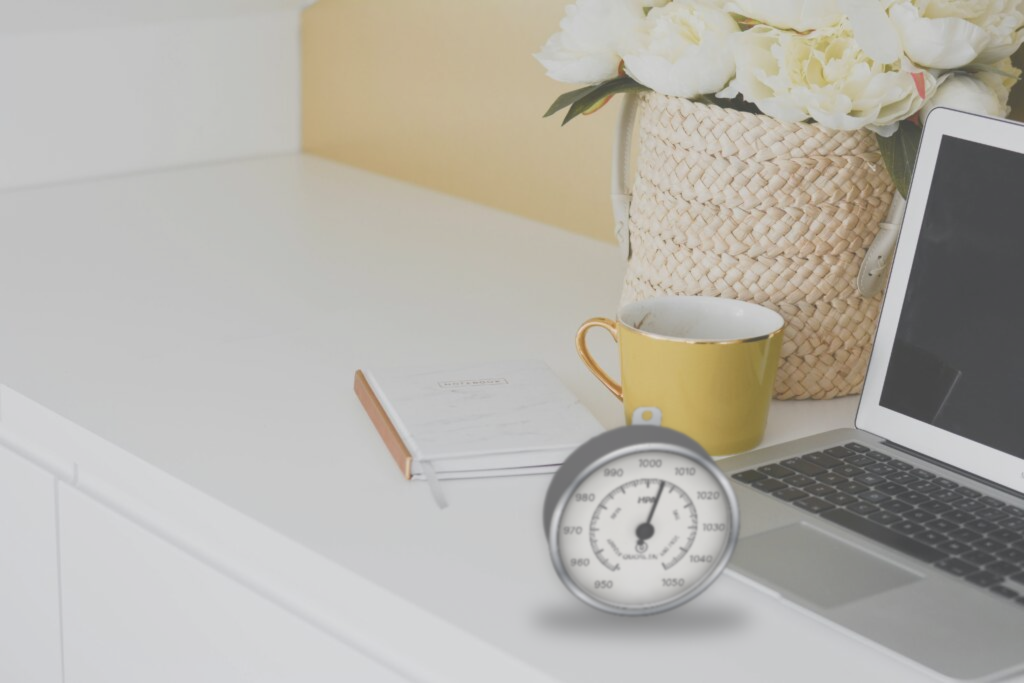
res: 1005
